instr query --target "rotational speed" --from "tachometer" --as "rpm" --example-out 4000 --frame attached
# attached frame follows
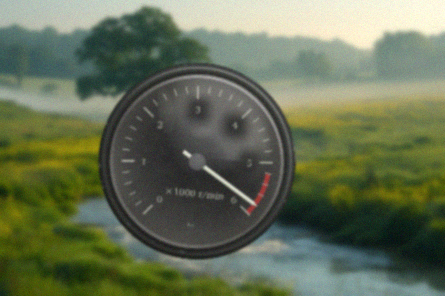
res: 5800
